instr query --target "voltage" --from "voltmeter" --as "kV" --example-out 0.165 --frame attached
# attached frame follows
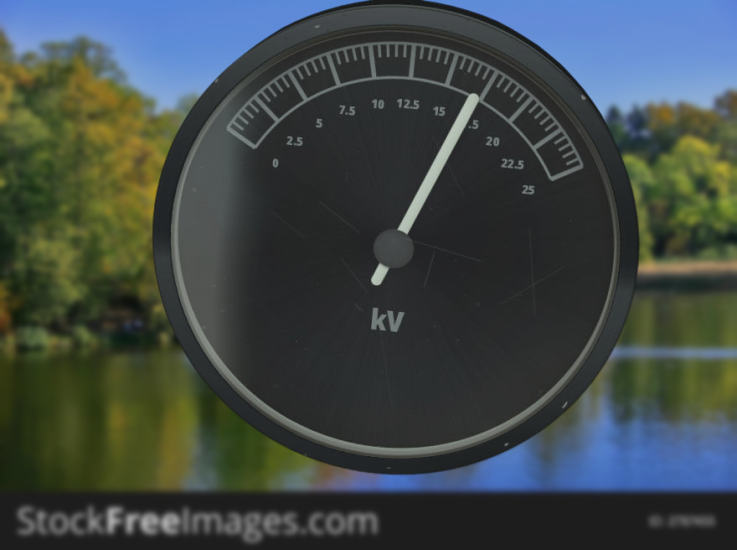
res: 17
